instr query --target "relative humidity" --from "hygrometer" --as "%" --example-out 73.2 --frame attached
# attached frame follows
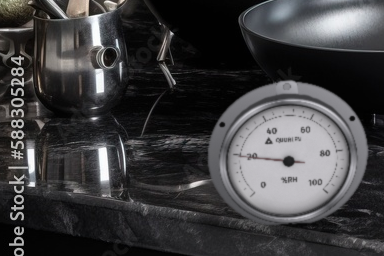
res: 20
